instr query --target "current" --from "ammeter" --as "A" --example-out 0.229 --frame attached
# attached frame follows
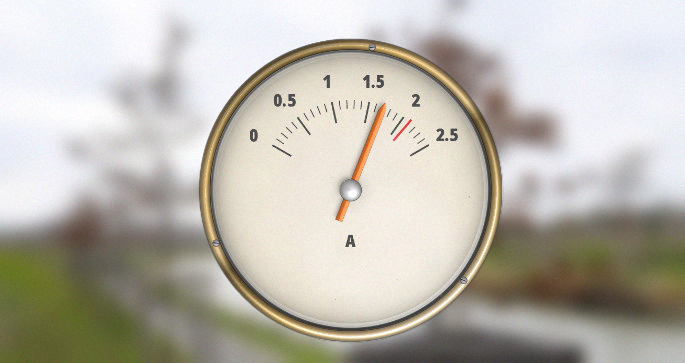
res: 1.7
